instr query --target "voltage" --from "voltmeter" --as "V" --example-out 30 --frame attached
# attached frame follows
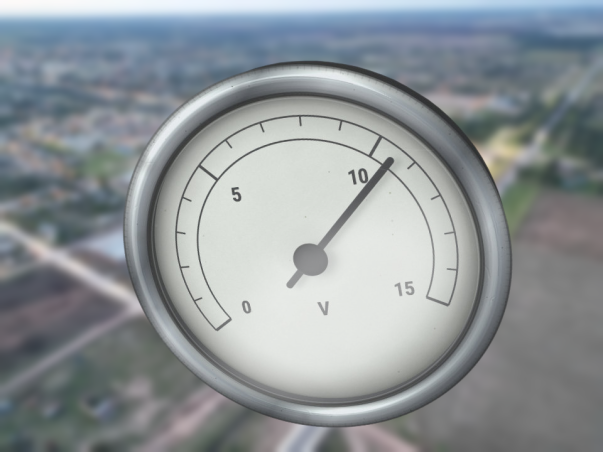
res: 10.5
